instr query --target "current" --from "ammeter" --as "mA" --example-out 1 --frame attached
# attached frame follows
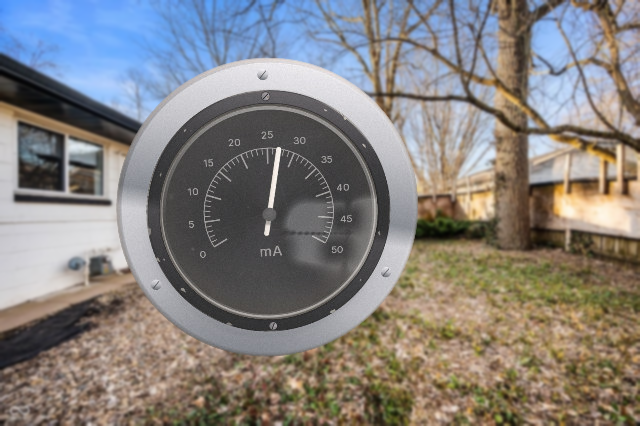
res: 27
